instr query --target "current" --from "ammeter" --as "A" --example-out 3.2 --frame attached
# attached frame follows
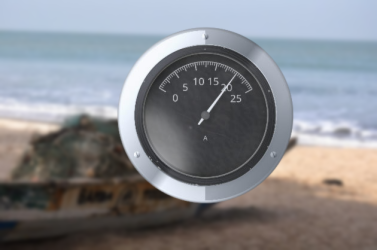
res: 20
